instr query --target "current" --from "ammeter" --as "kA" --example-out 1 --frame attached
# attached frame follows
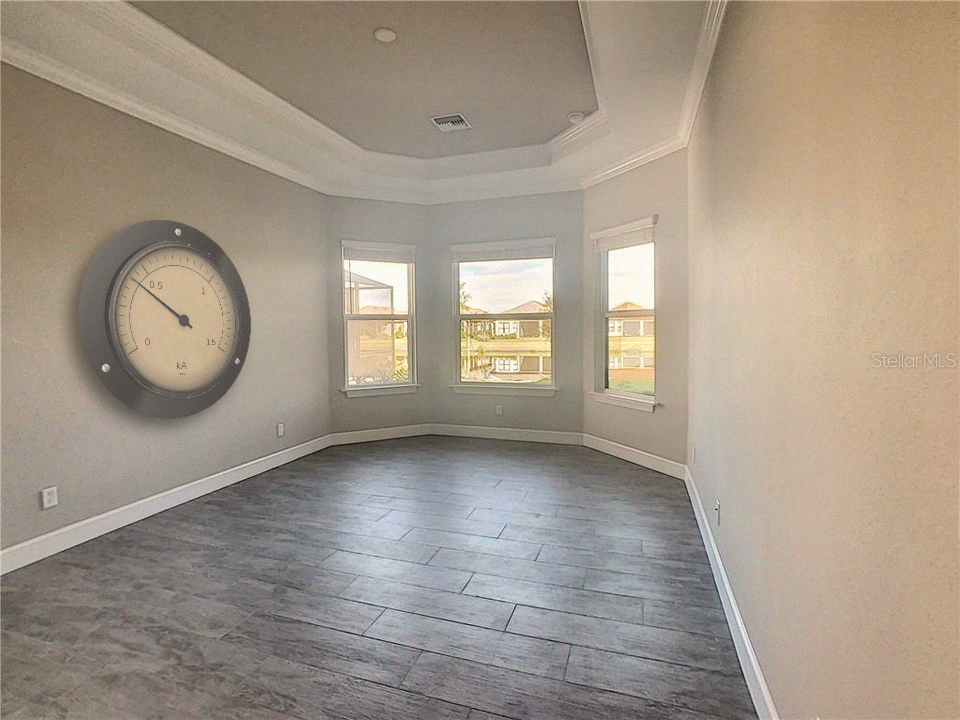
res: 0.4
